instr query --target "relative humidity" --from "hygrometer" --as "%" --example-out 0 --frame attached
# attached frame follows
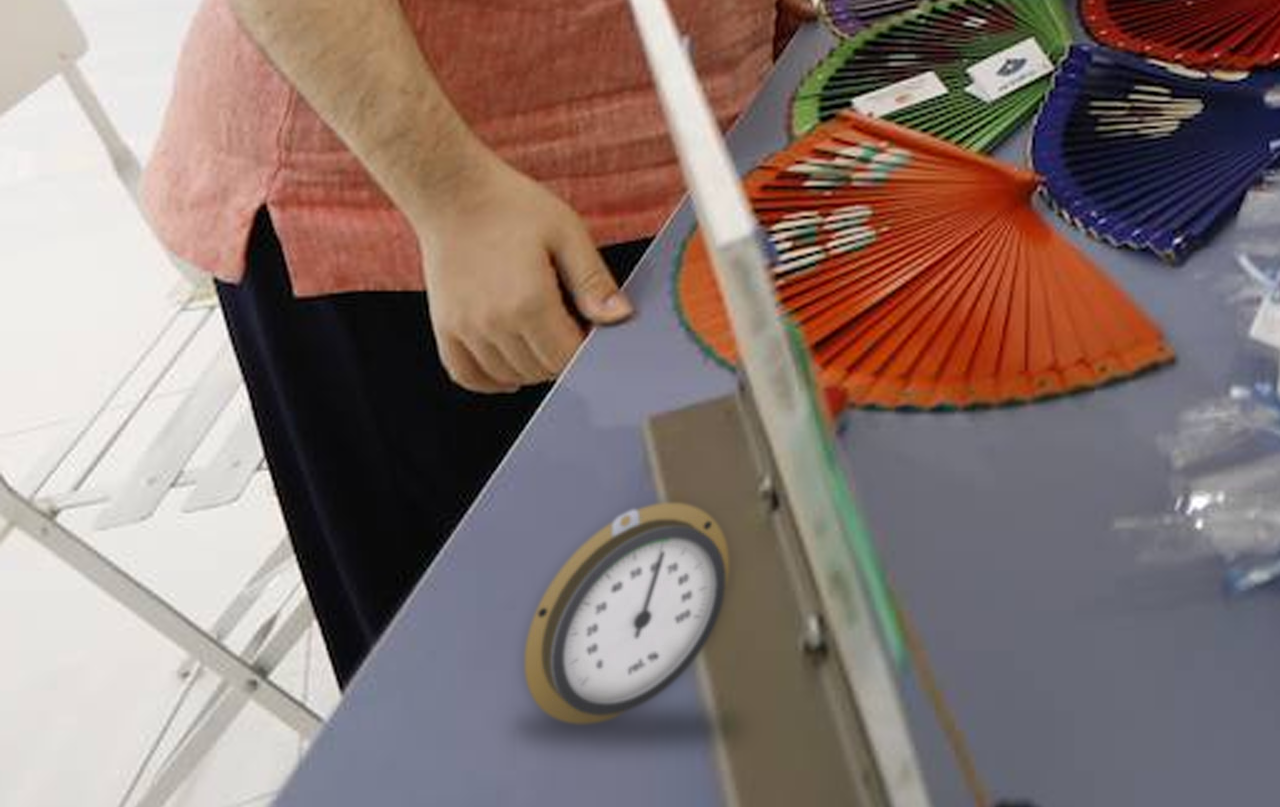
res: 60
